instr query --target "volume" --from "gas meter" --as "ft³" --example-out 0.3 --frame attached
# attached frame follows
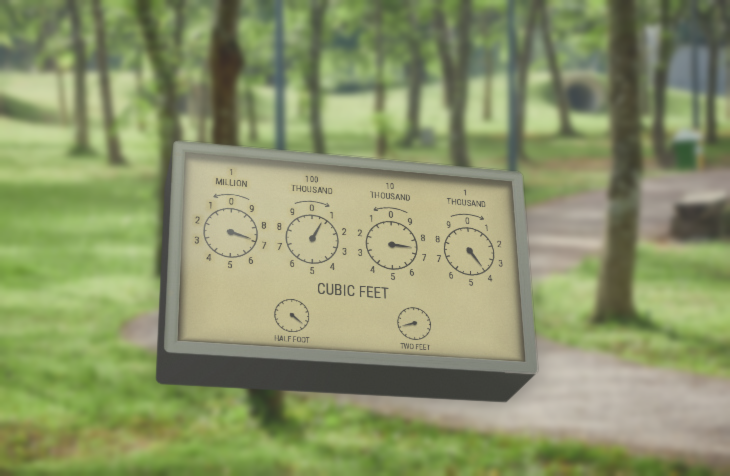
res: 707400
